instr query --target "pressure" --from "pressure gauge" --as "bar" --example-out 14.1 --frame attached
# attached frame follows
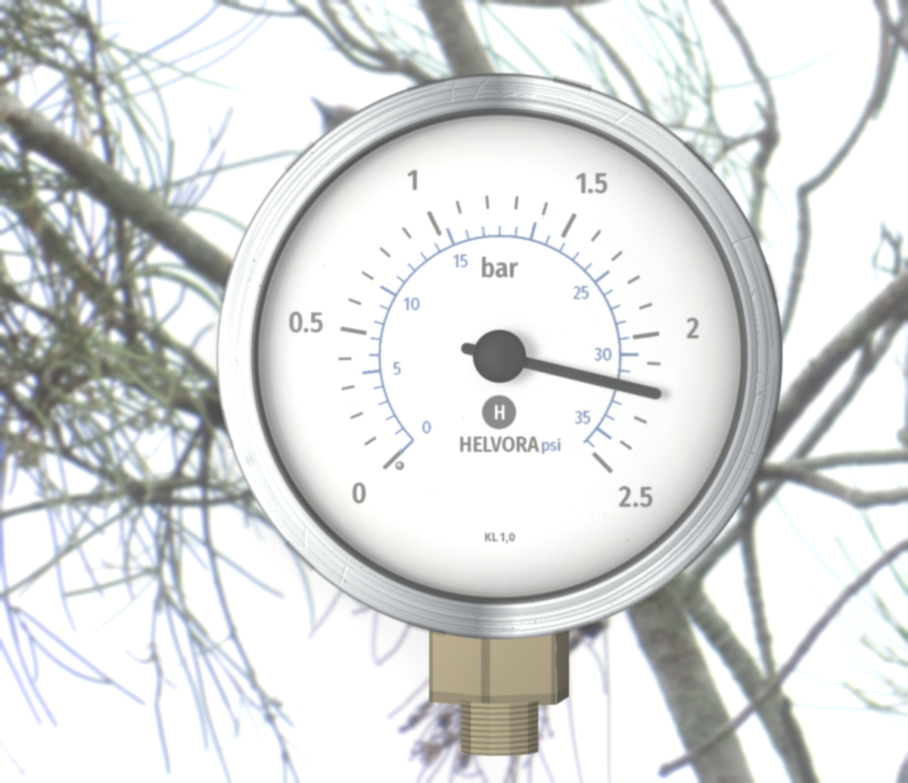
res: 2.2
